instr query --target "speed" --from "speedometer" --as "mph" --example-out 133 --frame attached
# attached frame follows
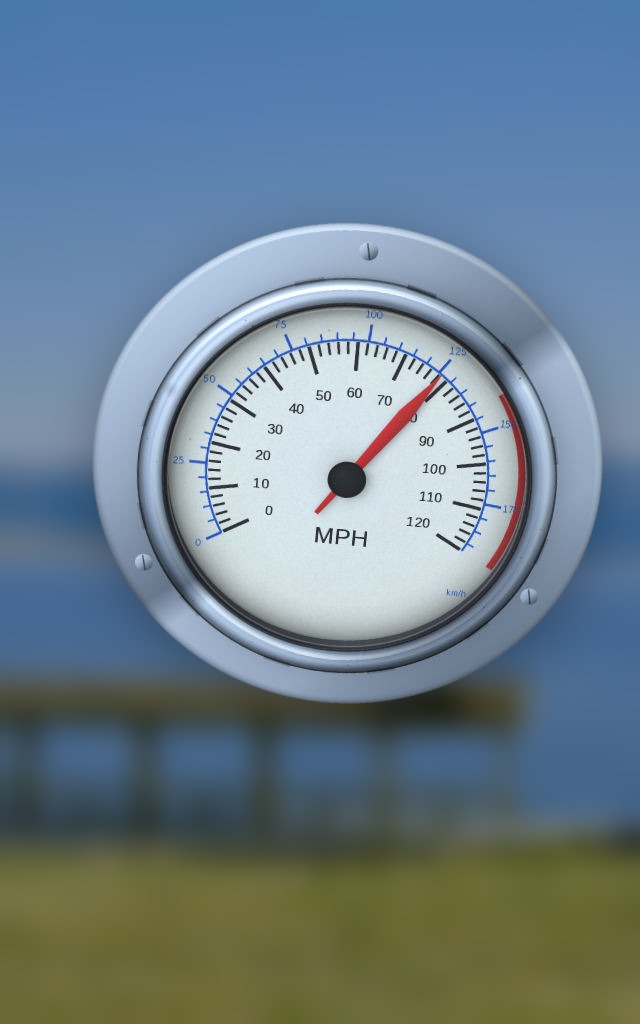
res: 78
